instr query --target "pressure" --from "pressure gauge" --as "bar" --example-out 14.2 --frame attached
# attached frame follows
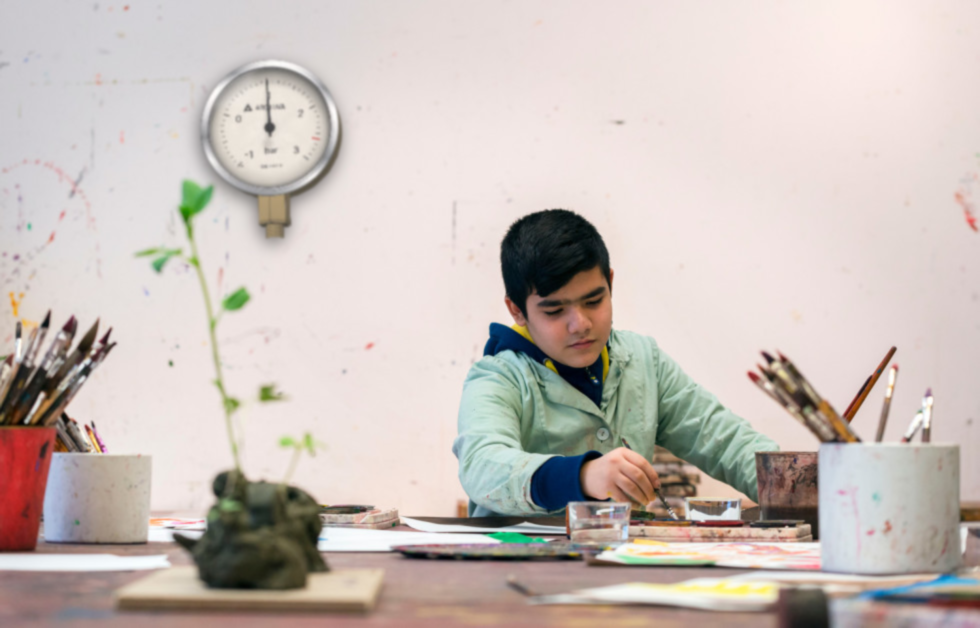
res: 1
